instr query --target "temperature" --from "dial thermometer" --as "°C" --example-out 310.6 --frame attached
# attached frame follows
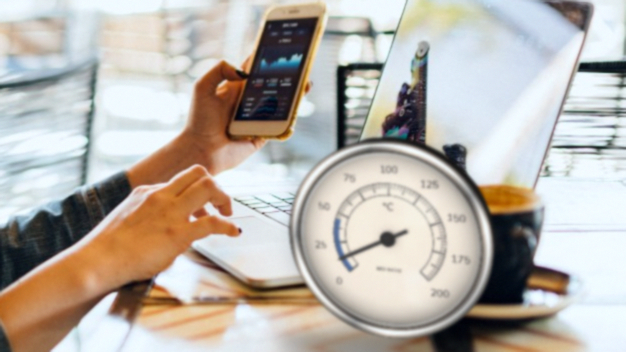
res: 12.5
